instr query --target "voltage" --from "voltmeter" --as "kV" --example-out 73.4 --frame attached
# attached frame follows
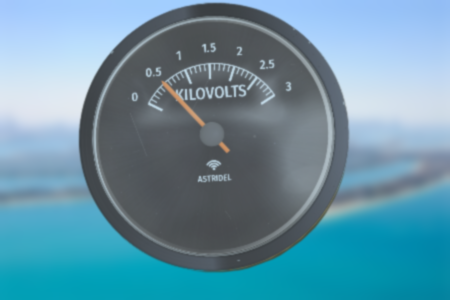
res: 0.5
